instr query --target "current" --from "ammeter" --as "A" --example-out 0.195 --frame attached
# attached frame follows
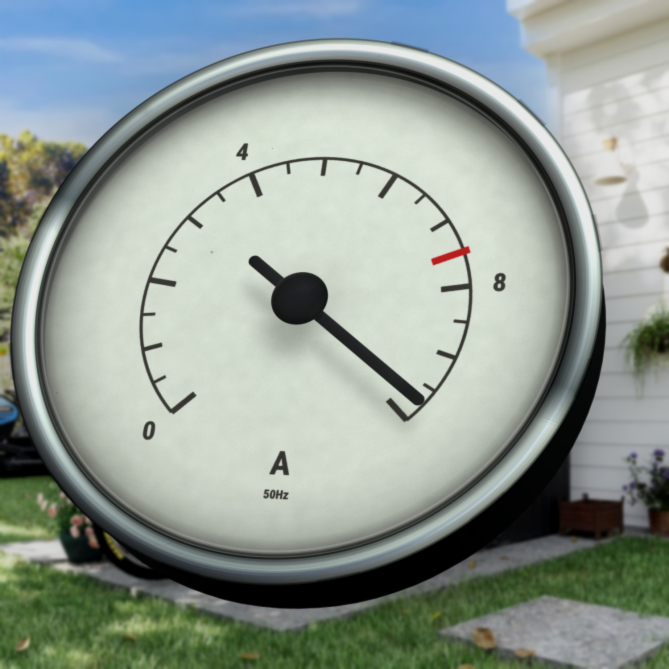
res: 9.75
